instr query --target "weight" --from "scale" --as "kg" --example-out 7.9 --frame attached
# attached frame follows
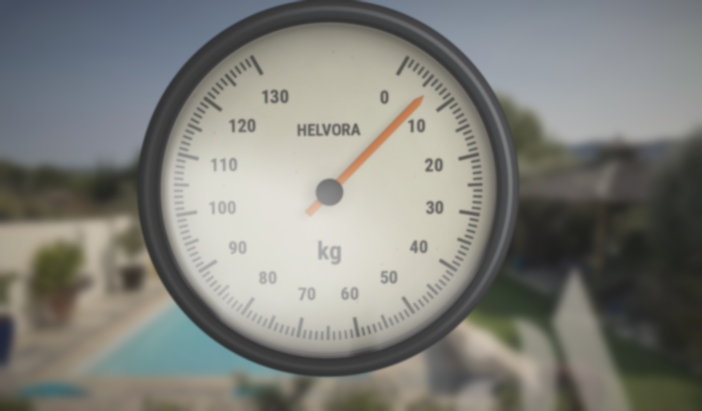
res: 6
